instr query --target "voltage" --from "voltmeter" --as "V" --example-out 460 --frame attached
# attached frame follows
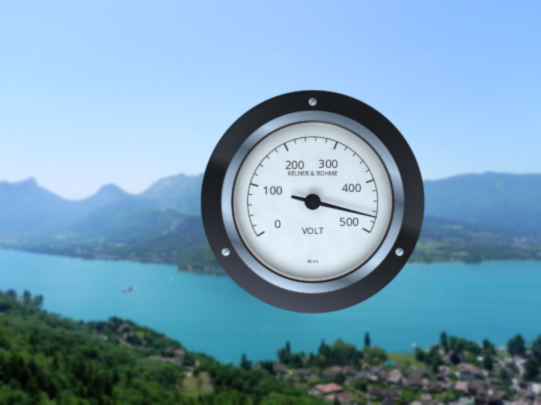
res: 470
